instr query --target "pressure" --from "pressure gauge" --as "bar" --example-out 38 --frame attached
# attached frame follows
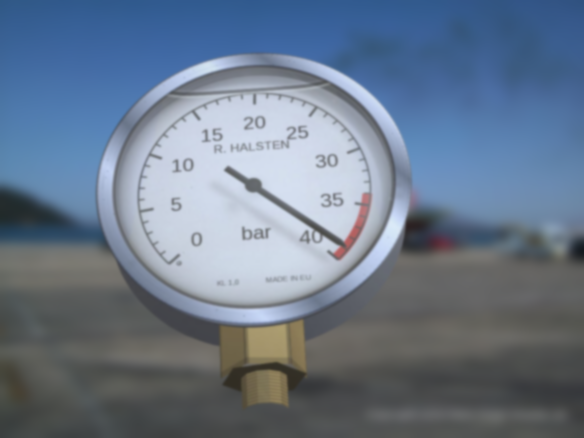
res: 39
